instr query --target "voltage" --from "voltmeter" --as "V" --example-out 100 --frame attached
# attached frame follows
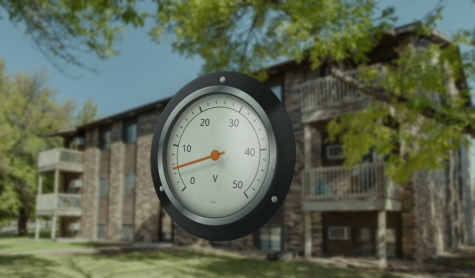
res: 5
